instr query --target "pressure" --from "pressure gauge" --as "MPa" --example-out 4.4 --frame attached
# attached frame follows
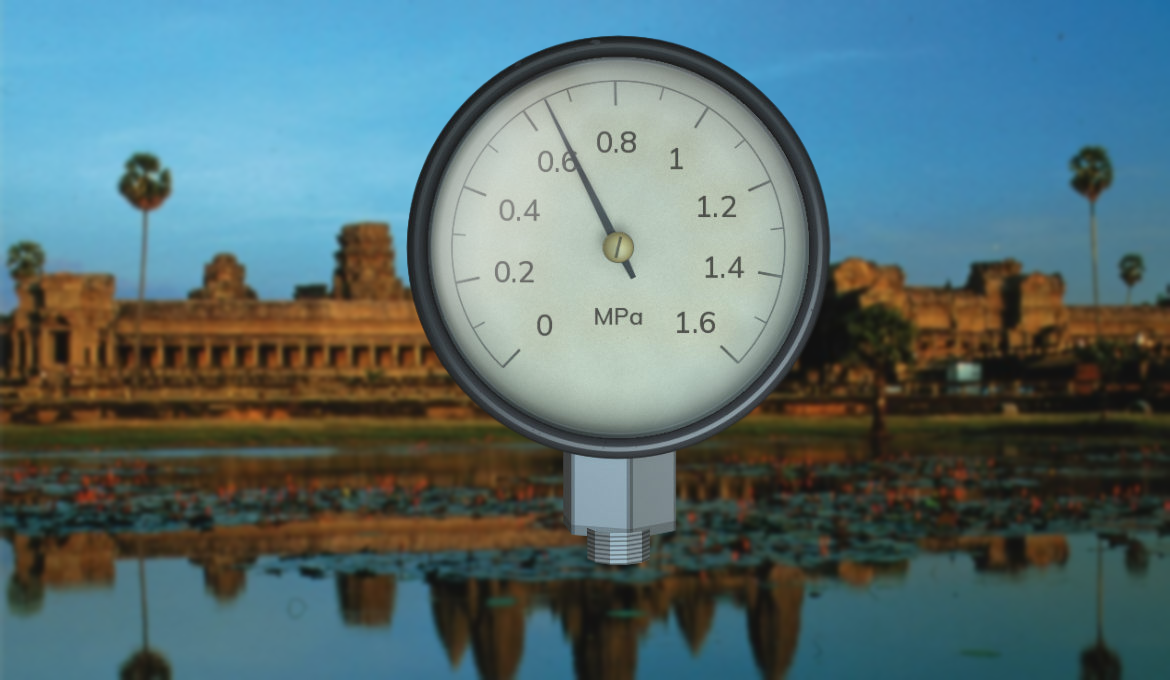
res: 0.65
